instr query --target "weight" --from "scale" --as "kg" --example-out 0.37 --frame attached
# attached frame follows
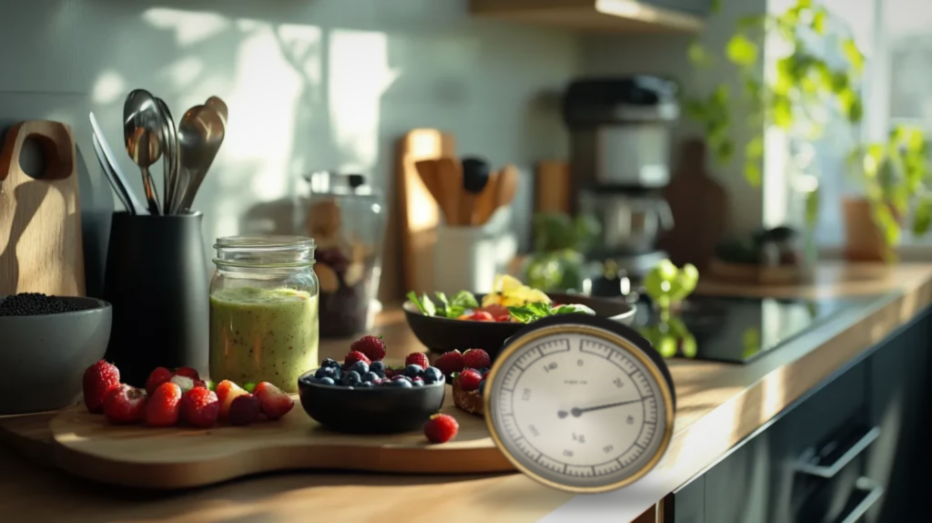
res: 30
